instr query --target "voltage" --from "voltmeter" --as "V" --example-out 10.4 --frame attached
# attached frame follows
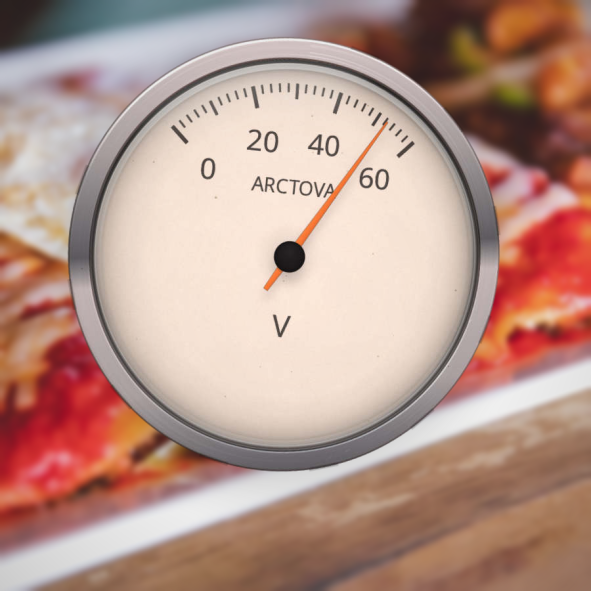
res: 52
